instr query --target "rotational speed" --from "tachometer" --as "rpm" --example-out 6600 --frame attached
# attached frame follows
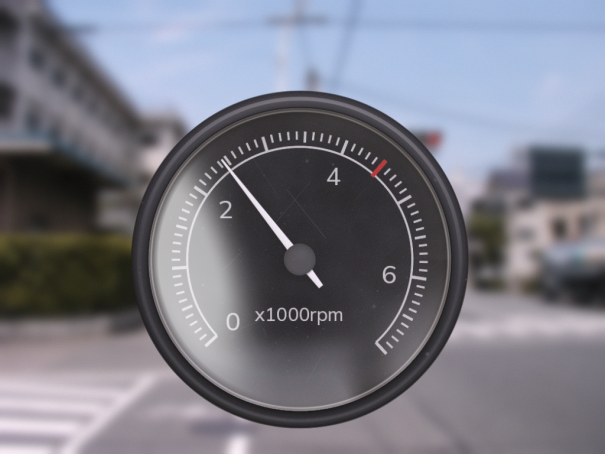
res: 2450
